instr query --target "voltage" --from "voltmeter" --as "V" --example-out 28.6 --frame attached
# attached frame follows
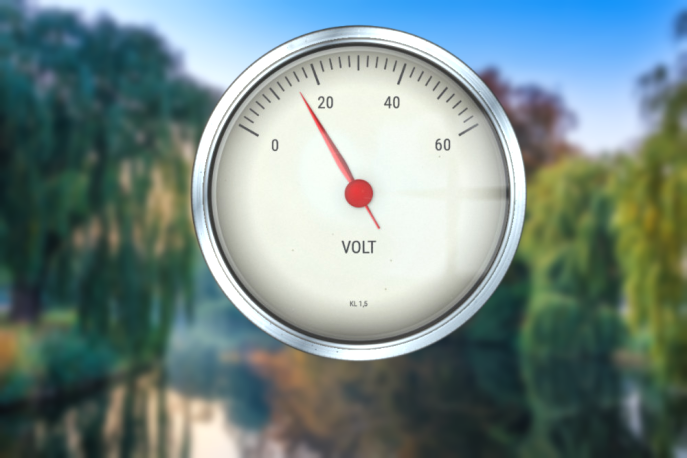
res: 15
